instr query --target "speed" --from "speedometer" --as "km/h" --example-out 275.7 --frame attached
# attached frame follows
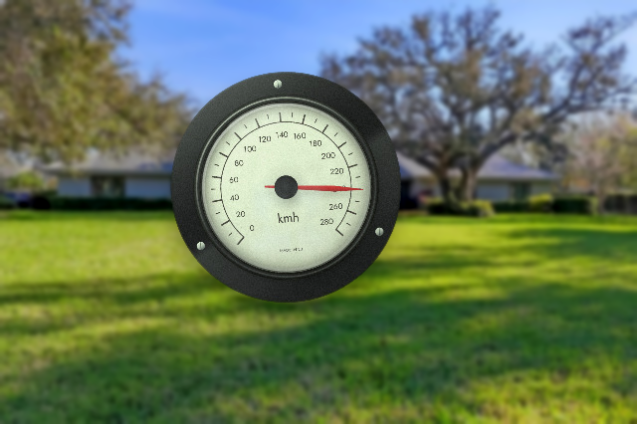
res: 240
